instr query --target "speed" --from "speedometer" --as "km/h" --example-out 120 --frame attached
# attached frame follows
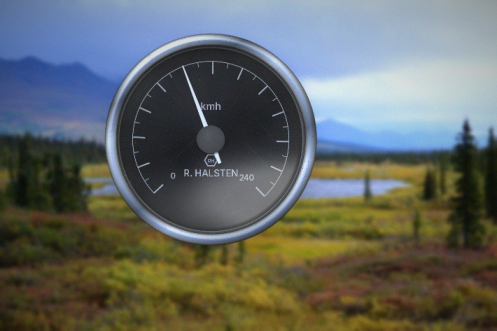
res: 100
